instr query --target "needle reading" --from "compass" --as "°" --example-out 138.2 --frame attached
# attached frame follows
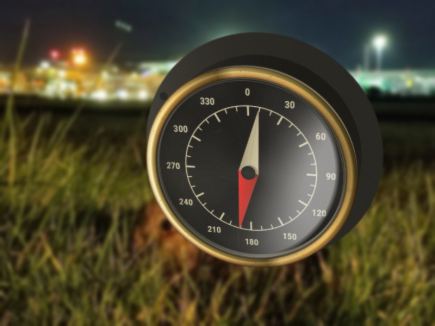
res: 190
